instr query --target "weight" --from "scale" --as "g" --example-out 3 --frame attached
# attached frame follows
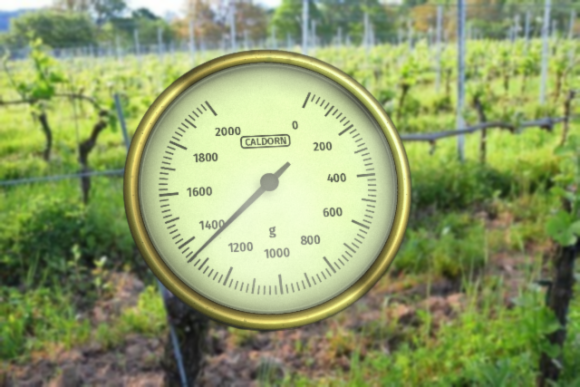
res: 1340
